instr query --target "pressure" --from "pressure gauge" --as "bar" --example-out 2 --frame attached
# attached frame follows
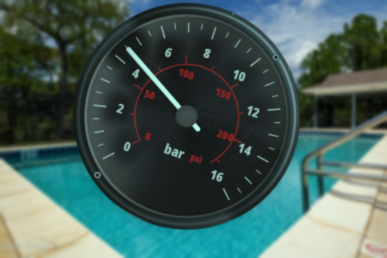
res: 4.5
